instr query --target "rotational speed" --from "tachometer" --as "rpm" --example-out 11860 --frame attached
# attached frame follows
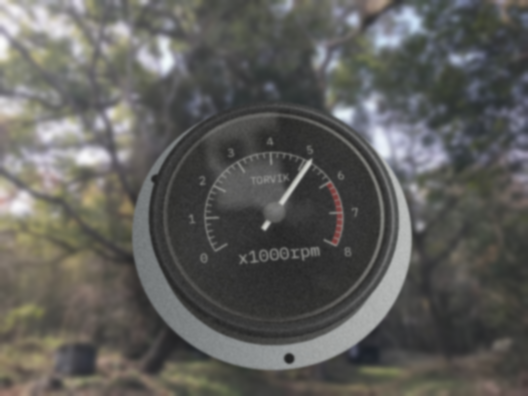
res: 5200
